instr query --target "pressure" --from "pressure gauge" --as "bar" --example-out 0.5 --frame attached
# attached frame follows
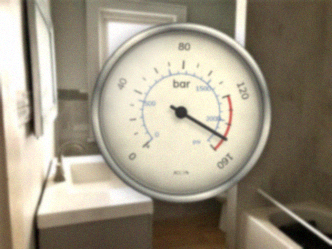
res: 150
